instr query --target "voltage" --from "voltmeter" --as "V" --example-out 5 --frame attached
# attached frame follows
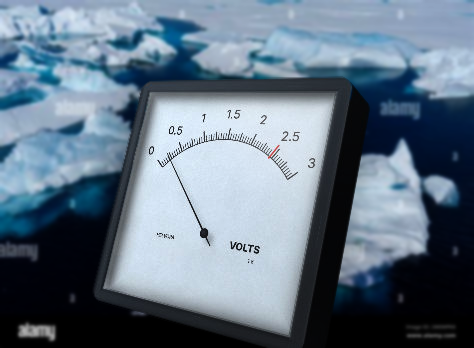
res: 0.25
